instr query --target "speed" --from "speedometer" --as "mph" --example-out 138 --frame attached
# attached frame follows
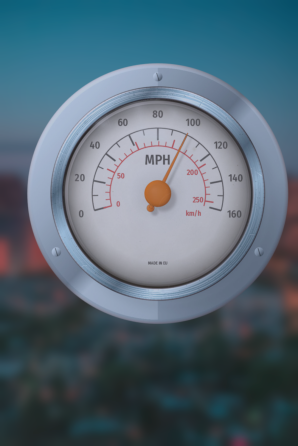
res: 100
